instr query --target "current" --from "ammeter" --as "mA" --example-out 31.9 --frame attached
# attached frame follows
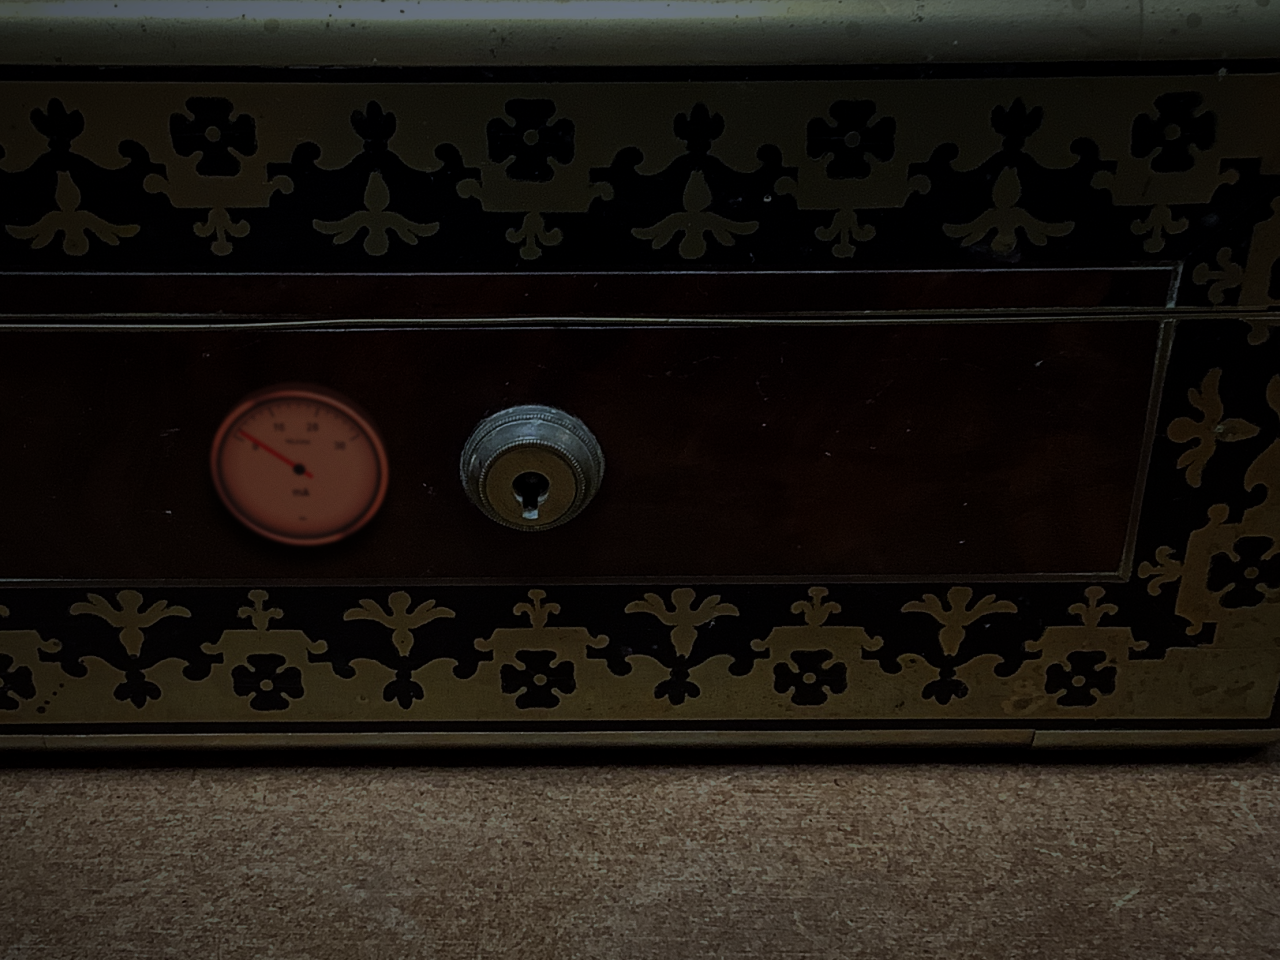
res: 2
